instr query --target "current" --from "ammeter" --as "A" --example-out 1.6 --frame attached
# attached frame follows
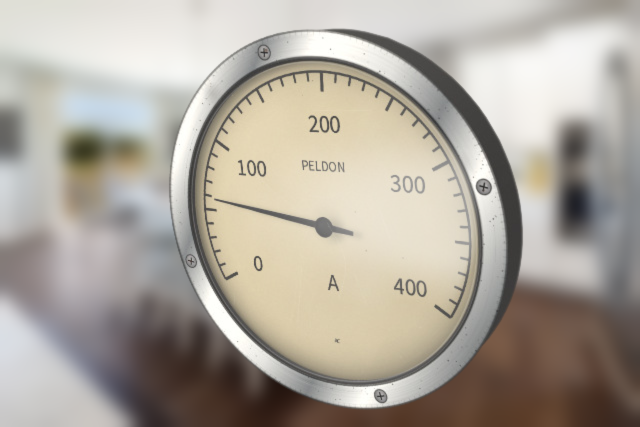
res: 60
